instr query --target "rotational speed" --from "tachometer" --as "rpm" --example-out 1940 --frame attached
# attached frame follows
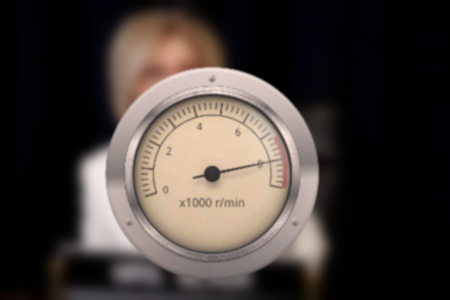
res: 8000
